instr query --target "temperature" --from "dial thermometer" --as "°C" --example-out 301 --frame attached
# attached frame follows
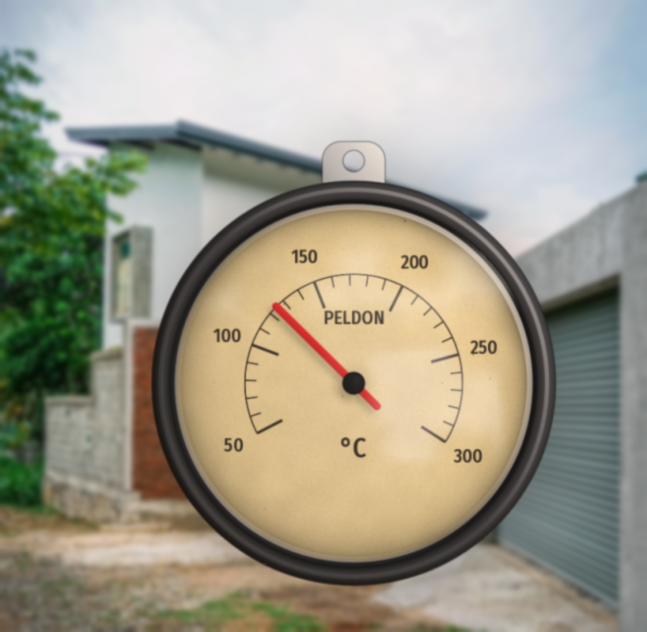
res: 125
